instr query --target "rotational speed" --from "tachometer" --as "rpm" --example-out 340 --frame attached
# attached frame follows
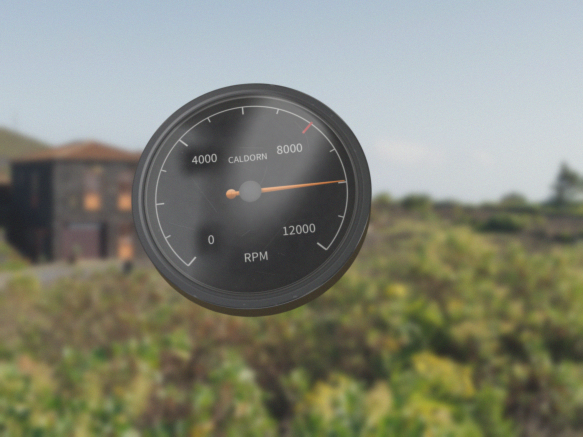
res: 10000
